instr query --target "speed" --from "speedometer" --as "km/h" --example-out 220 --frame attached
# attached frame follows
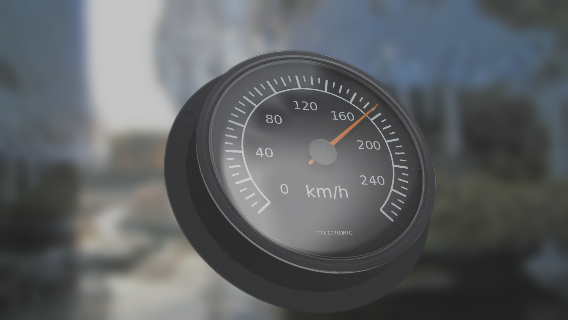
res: 175
